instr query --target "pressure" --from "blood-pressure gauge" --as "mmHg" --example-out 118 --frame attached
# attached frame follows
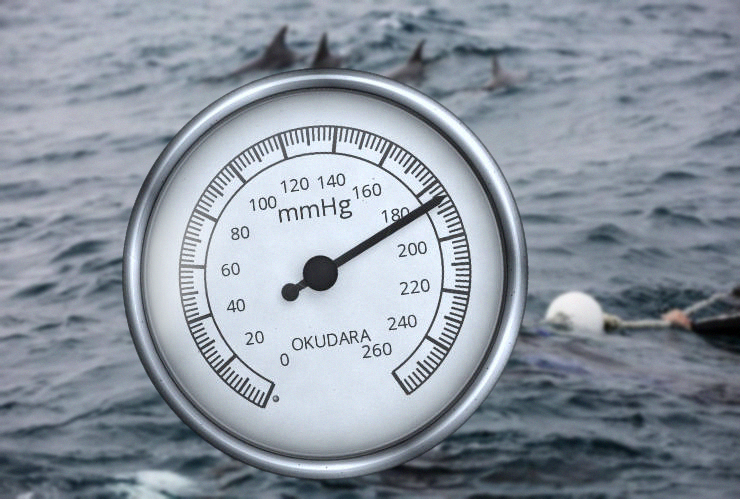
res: 186
